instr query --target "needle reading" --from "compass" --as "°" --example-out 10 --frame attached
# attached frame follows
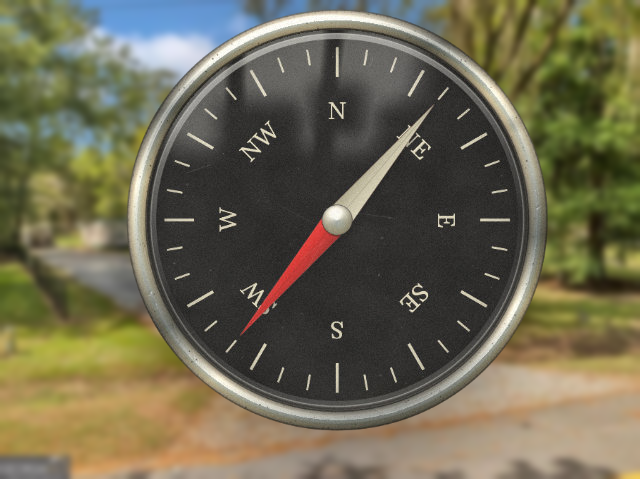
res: 220
